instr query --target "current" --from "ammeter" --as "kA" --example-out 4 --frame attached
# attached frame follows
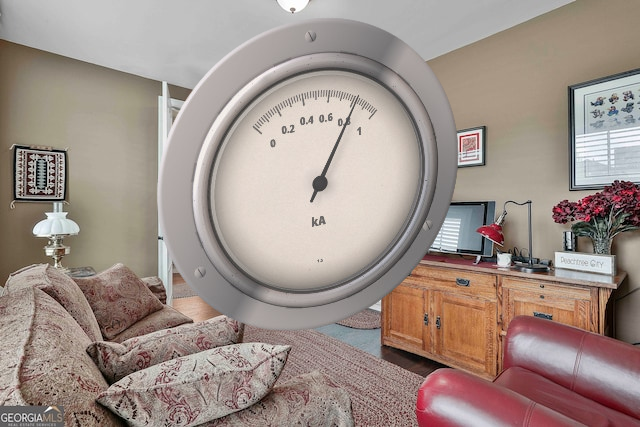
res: 0.8
